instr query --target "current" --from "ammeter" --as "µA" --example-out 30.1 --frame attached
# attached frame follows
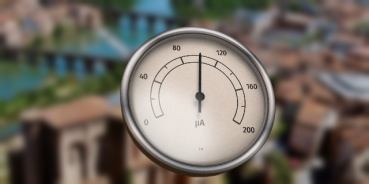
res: 100
